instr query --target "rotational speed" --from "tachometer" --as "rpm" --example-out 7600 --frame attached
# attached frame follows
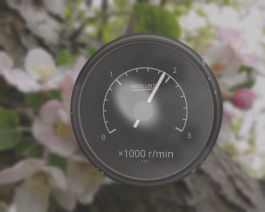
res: 1900
